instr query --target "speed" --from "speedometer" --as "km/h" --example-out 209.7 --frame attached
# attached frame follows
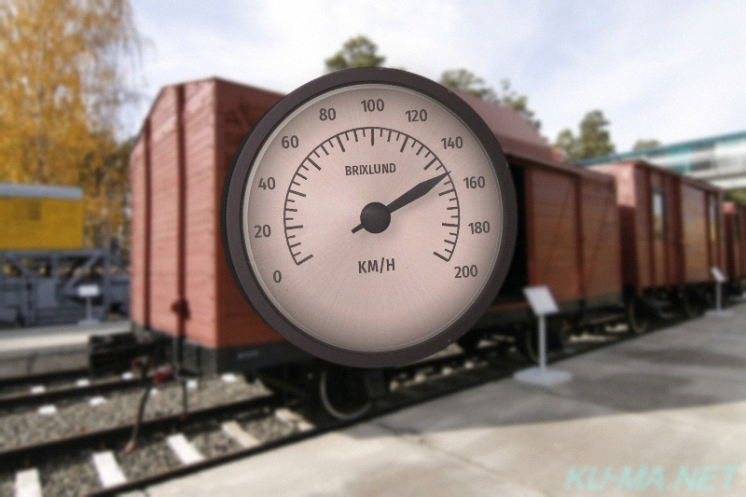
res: 150
